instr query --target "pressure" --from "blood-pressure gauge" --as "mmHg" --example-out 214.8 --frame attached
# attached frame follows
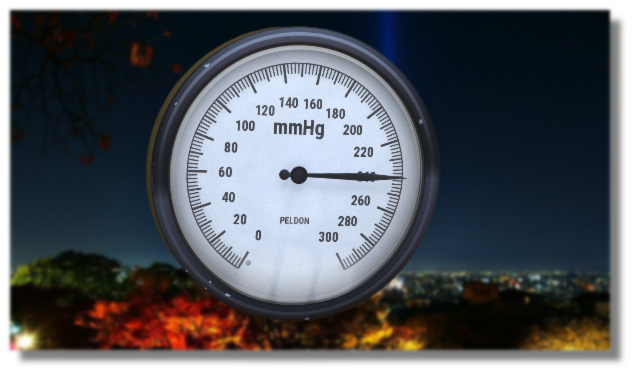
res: 240
